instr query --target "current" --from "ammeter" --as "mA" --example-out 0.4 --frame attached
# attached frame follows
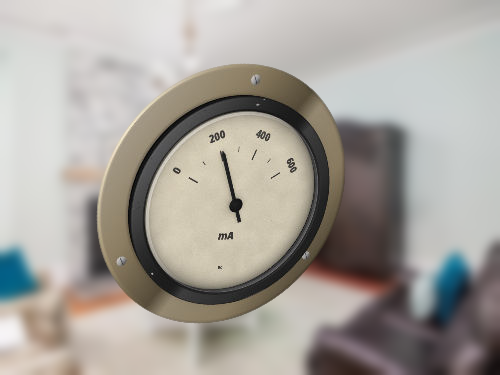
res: 200
